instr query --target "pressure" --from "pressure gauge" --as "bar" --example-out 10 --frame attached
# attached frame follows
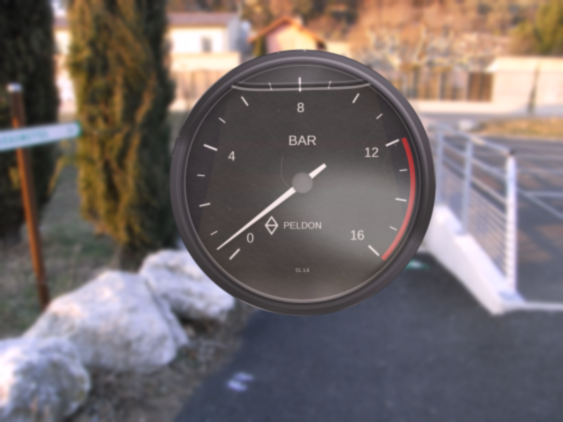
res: 0.5
